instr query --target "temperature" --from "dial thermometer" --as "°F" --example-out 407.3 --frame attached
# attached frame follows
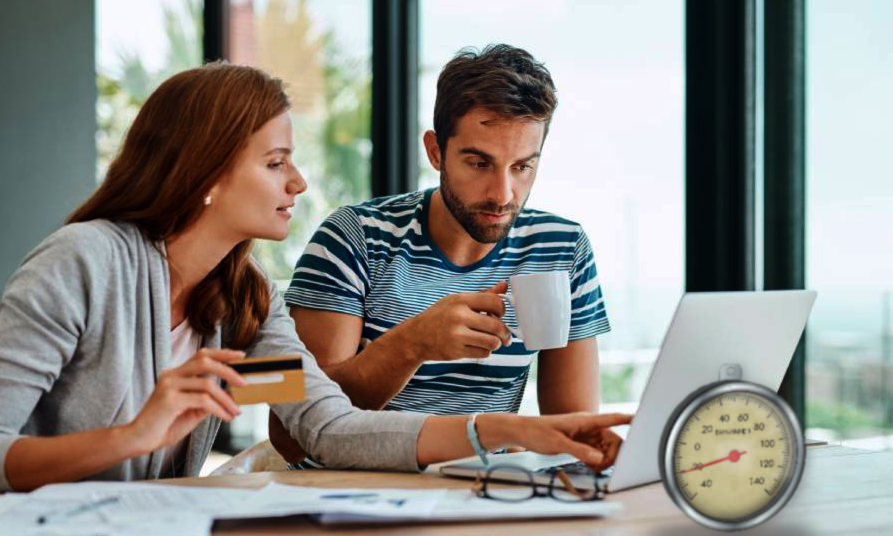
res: -20
